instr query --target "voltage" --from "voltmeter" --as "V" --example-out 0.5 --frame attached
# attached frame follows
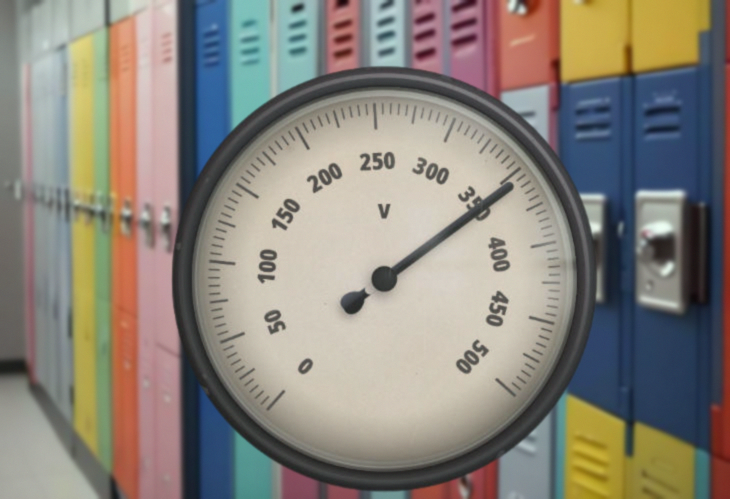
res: 355
